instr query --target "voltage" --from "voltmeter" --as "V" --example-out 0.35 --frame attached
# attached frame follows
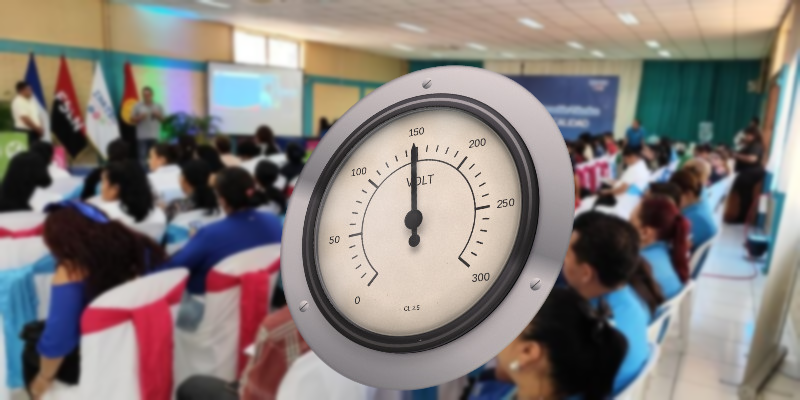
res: 150
